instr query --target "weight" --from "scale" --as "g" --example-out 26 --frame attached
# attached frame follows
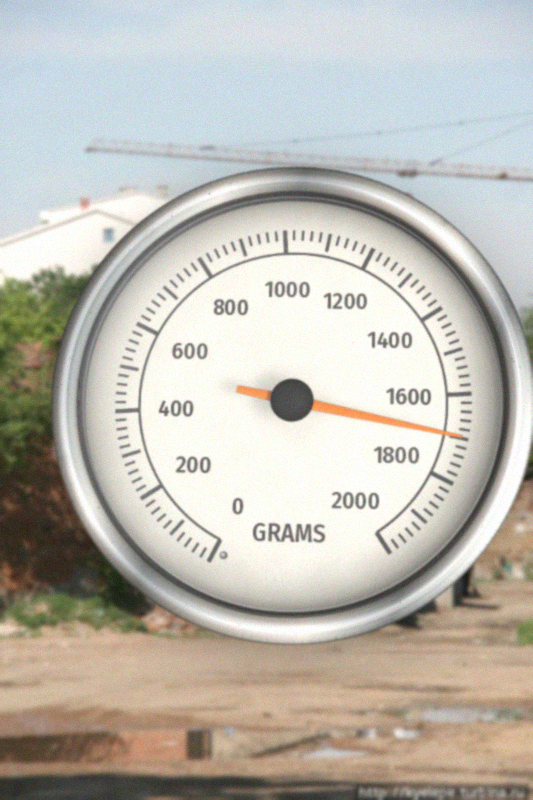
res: 1700
